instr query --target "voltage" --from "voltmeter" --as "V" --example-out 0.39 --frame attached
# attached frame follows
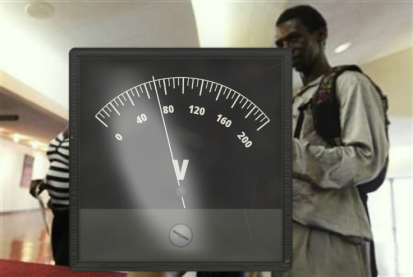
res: 70
